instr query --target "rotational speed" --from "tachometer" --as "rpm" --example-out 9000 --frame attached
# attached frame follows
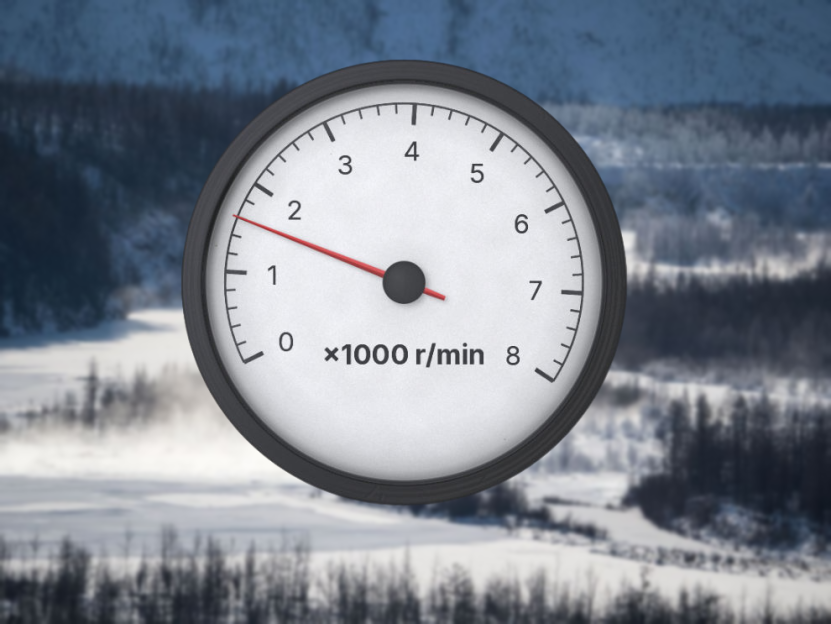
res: 1600
